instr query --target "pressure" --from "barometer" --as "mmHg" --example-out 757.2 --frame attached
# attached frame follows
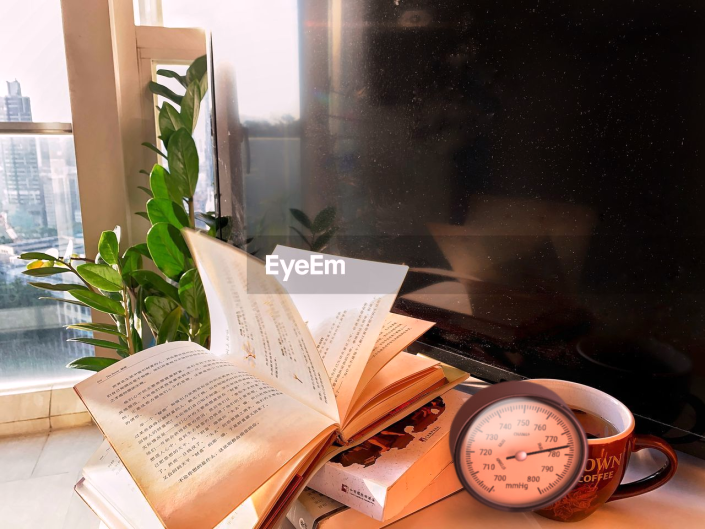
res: 775
